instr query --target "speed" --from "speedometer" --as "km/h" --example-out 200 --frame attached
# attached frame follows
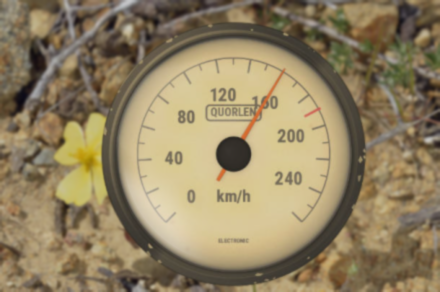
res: 160
